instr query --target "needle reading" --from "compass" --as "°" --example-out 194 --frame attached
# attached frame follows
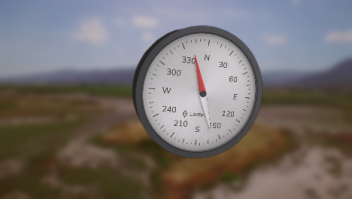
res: 340
